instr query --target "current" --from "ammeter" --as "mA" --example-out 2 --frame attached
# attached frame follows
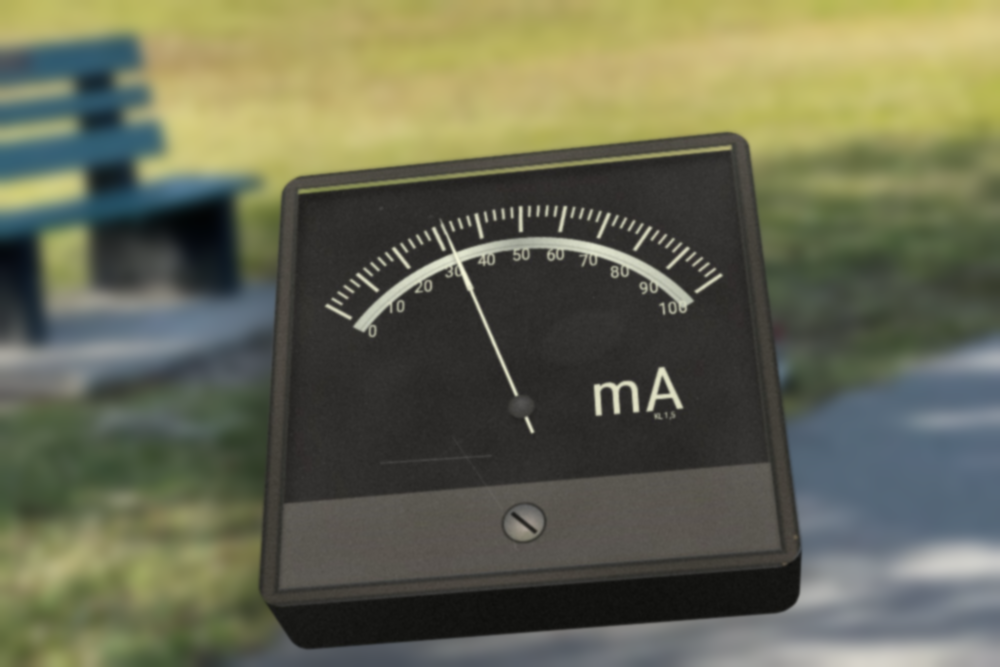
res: 32
